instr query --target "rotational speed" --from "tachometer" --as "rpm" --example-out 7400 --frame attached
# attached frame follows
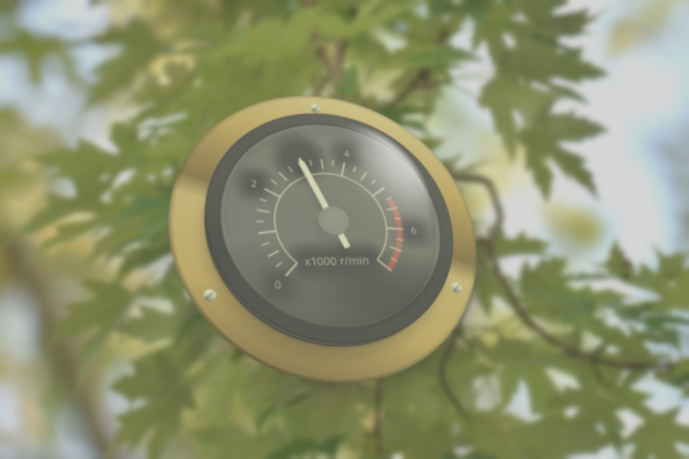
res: 3000
